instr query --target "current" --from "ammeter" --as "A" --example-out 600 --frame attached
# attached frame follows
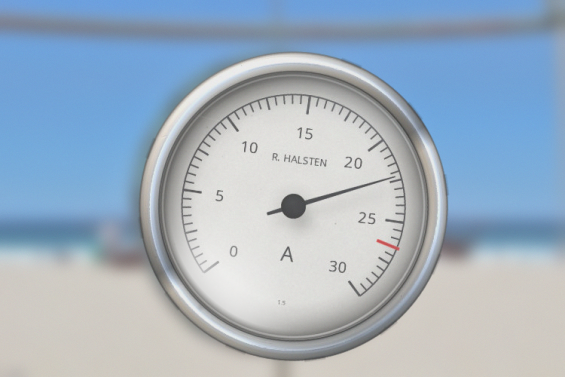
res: 22.25
